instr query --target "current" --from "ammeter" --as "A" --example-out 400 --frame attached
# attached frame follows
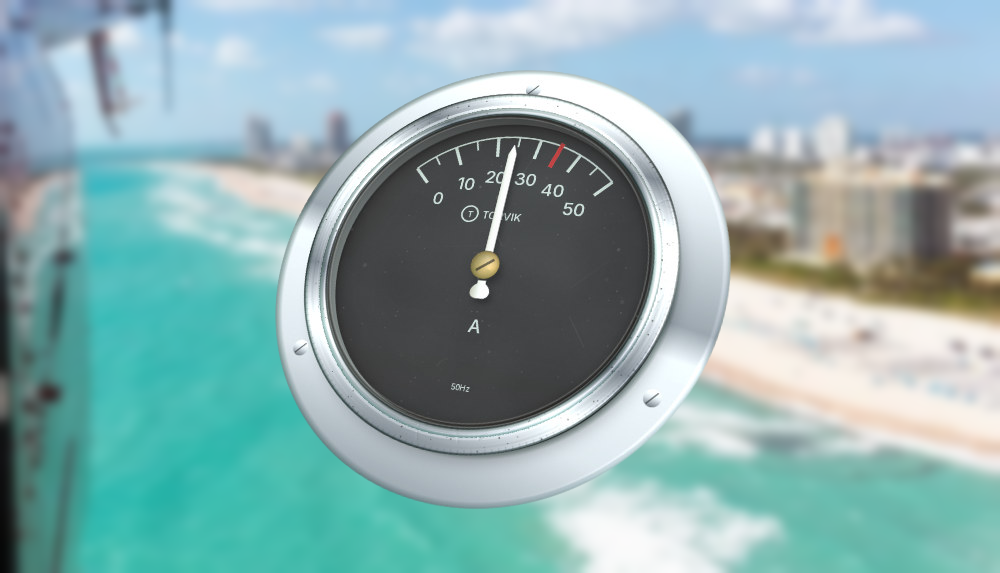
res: 25
